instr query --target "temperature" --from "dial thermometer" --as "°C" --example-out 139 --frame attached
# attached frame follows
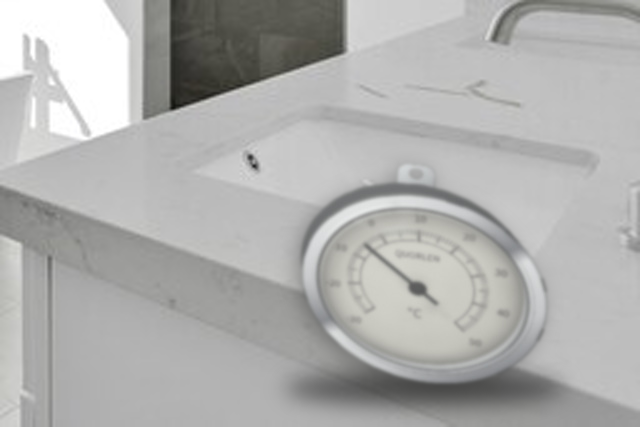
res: -5
